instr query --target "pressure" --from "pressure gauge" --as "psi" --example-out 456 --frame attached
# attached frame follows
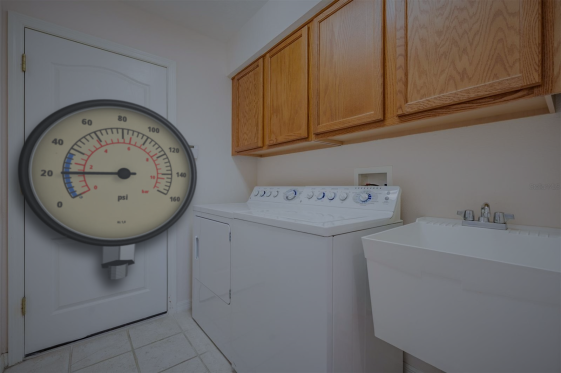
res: 20
